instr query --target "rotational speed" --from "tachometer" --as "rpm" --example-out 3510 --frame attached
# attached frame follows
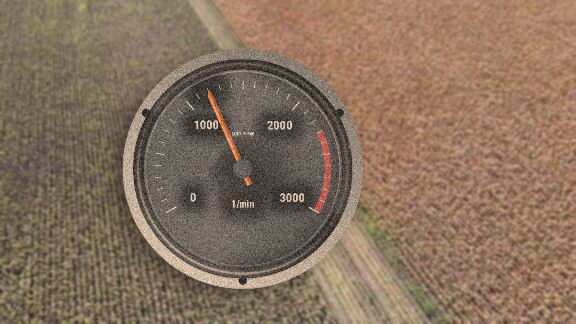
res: 1200
